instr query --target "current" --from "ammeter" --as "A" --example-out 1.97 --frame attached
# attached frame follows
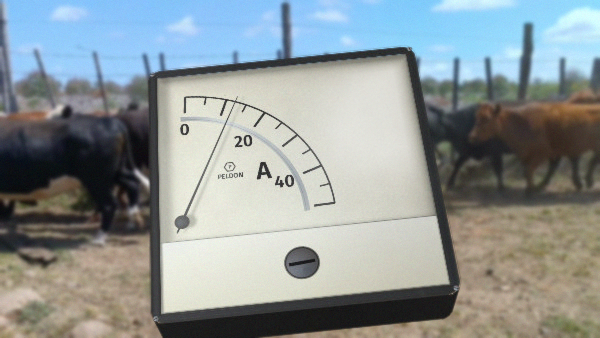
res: 12.5
